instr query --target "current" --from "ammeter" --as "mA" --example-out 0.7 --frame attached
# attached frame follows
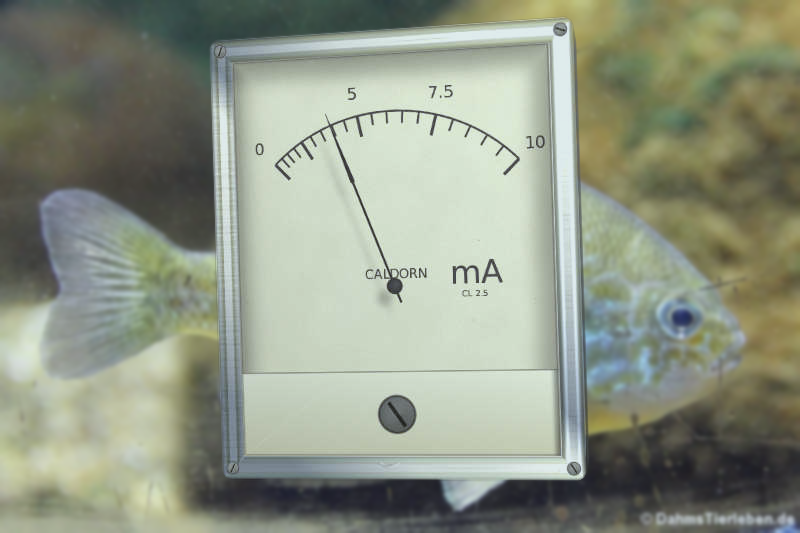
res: 4
